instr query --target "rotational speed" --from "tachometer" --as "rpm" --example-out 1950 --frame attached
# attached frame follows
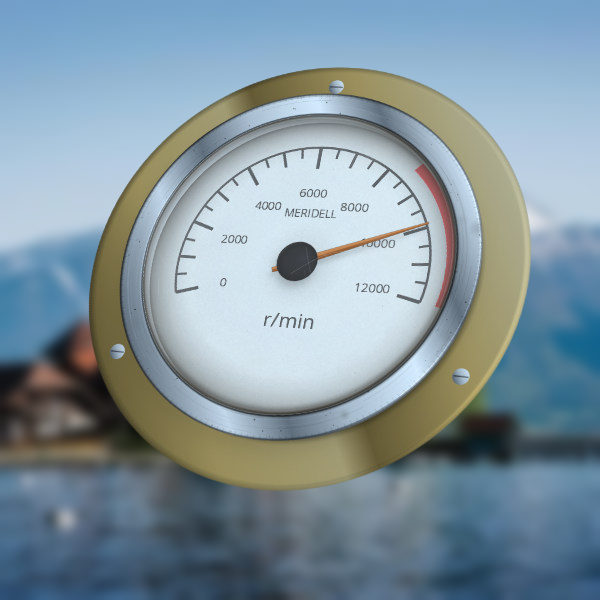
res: 10000
